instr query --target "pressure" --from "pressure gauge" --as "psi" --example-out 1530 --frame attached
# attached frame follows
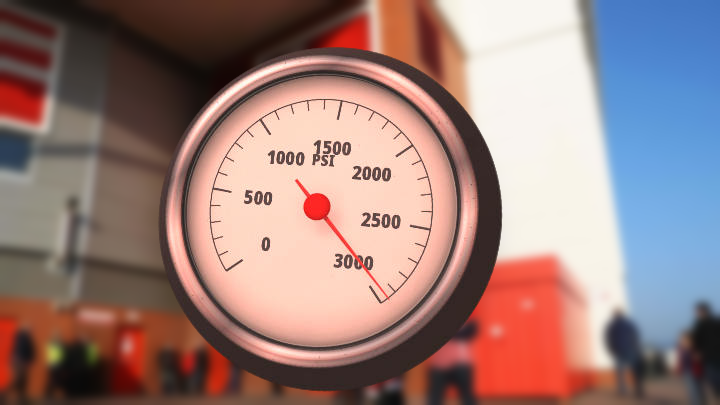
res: 2950
